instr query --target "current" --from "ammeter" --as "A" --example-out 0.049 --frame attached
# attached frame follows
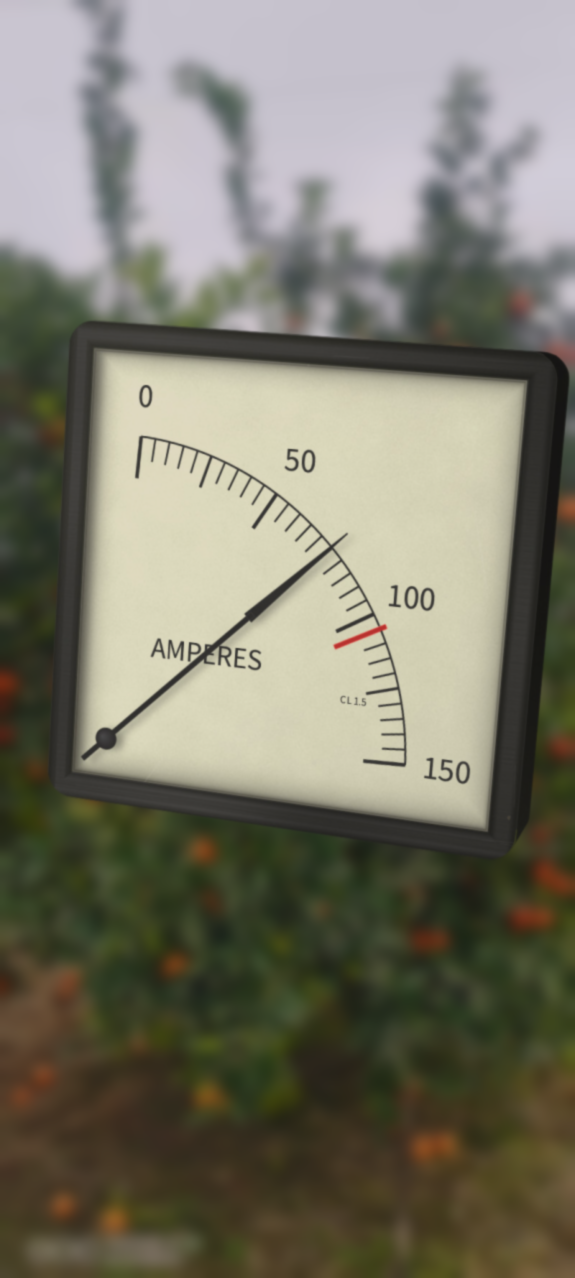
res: 75
